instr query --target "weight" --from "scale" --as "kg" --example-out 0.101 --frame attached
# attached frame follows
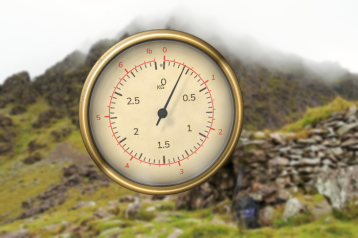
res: 0.2
